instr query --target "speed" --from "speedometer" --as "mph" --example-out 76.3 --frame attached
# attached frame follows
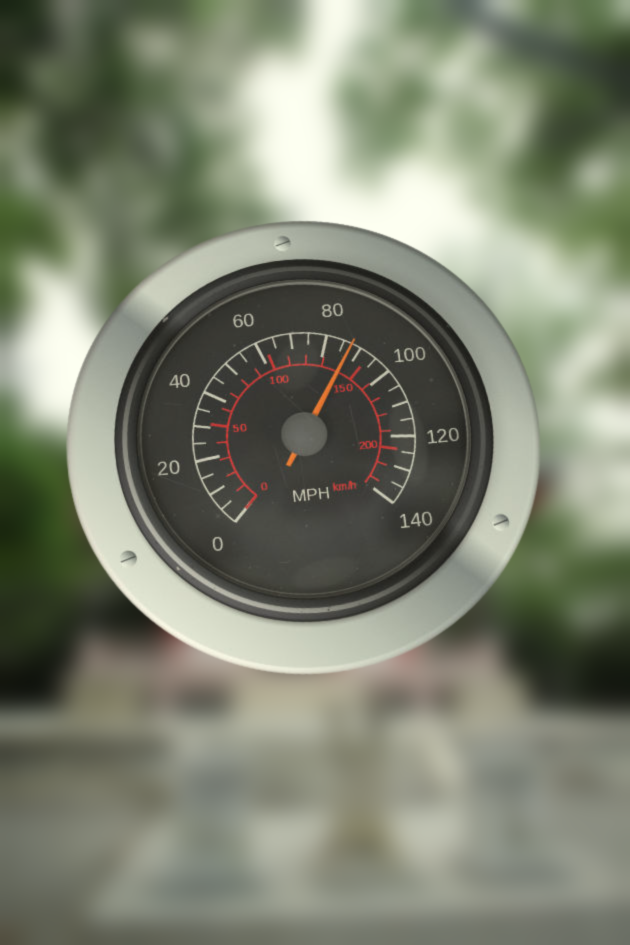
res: 87.5
